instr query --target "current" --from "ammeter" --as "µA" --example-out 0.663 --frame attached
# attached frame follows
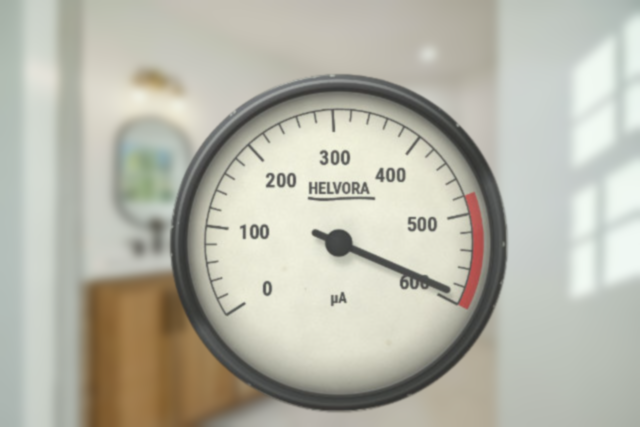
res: 590
